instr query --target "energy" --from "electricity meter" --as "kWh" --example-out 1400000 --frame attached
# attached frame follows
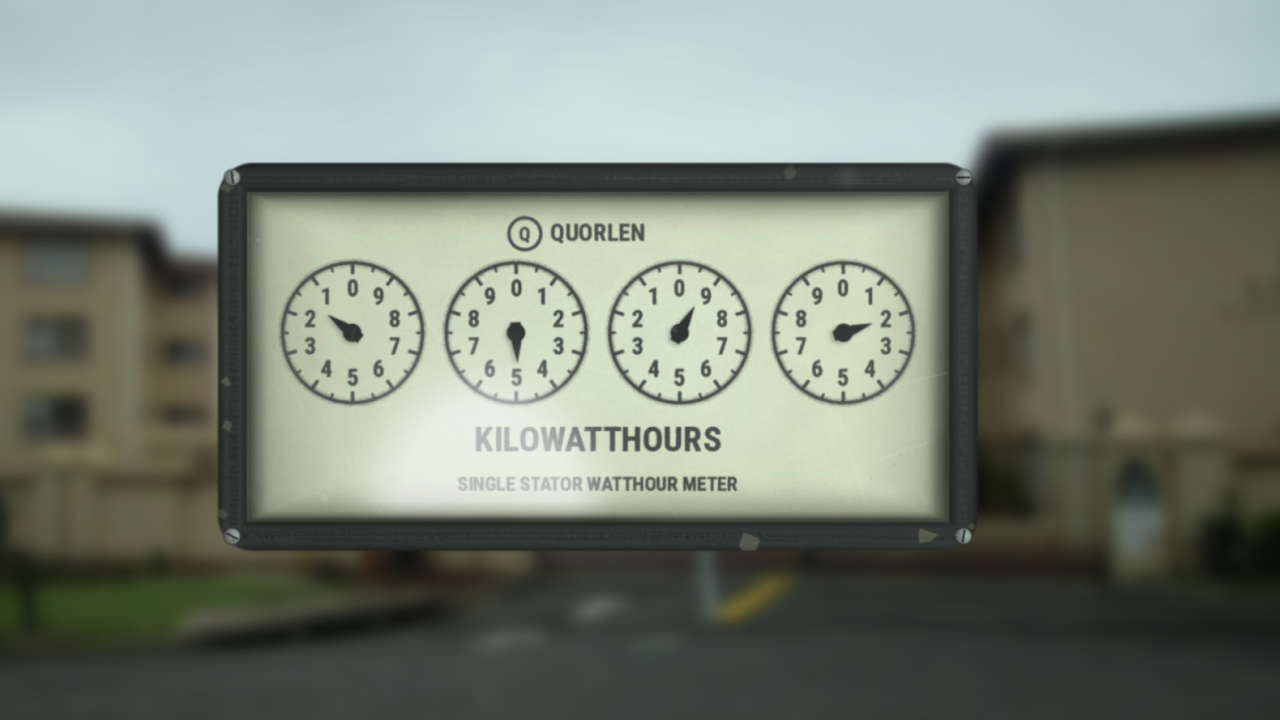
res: 1492
